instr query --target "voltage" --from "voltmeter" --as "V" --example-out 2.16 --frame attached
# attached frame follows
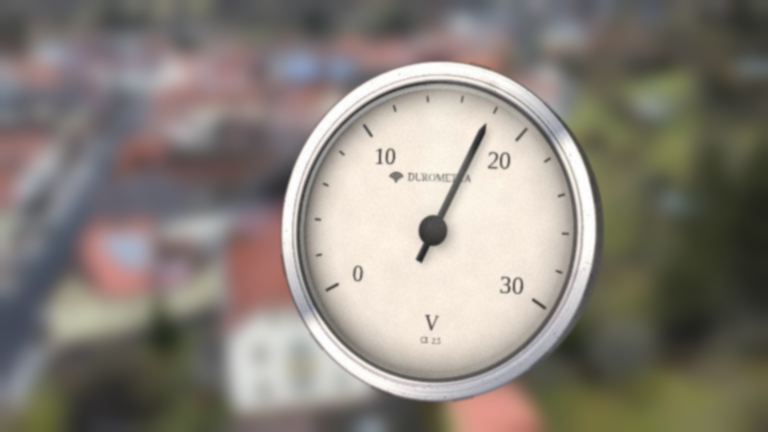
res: 18
